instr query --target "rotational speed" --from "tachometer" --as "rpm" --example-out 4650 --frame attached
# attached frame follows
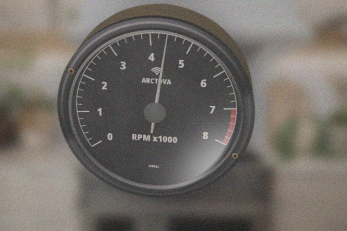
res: 4400
